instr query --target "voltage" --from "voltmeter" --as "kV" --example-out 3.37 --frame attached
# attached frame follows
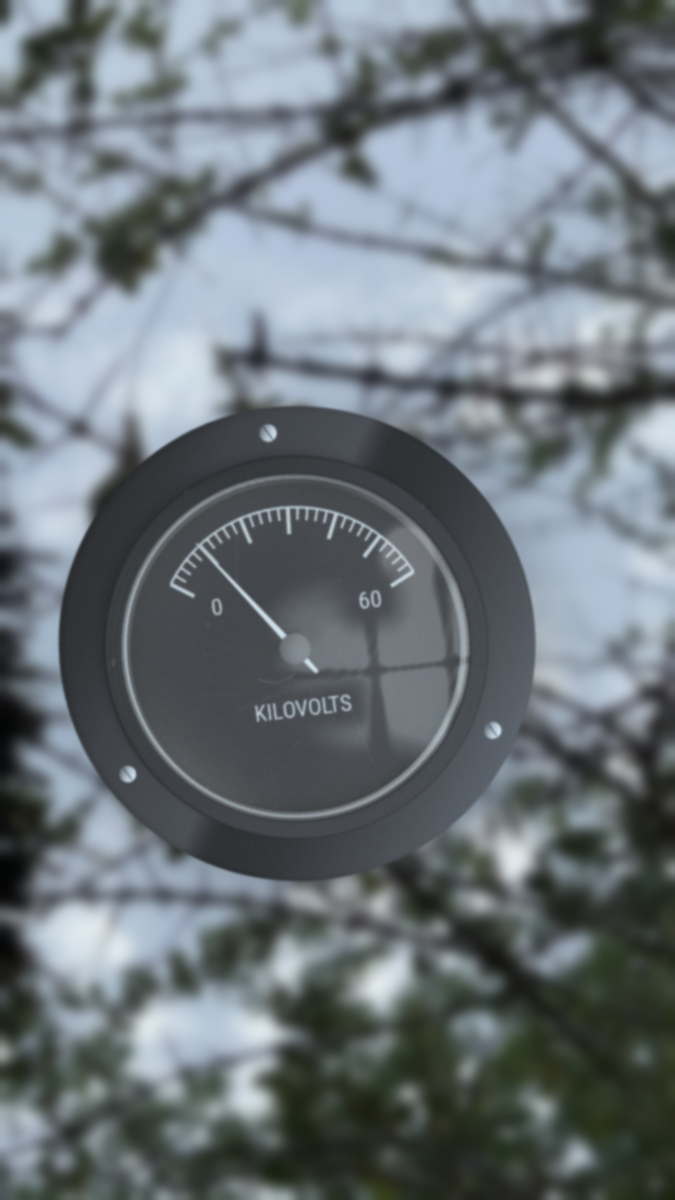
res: 10
